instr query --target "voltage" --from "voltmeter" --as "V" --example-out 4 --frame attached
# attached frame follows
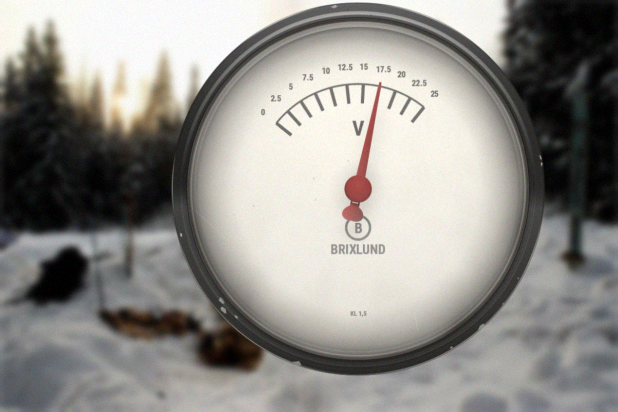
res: 17.5
